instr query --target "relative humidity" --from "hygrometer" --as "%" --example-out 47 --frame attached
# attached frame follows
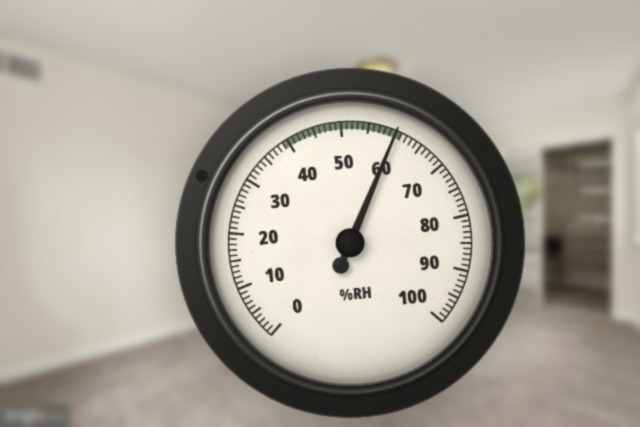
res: 60
